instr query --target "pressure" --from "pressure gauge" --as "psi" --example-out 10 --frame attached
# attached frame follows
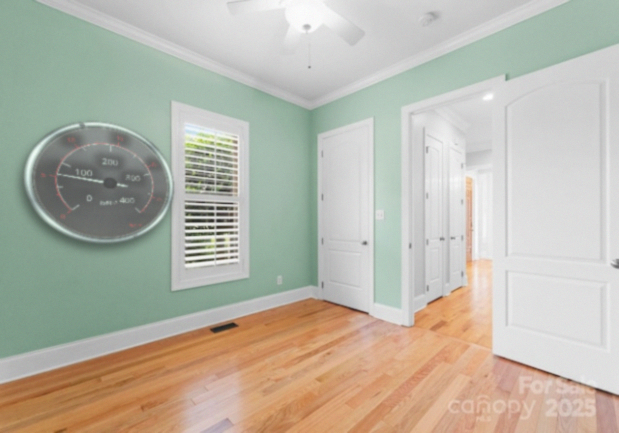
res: 75
